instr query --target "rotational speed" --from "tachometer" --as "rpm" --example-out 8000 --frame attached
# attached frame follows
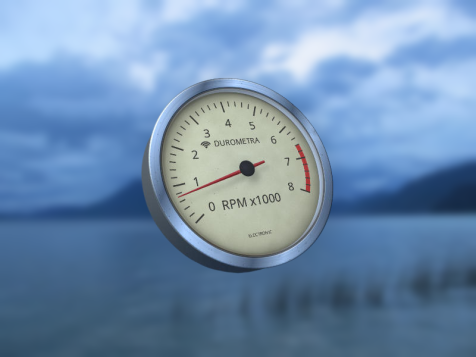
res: 700
